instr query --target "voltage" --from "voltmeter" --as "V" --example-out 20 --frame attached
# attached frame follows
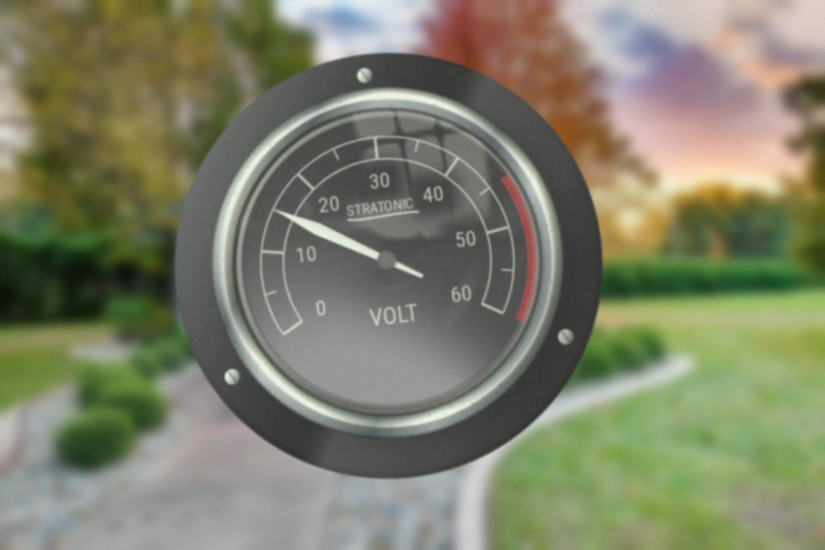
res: 15
